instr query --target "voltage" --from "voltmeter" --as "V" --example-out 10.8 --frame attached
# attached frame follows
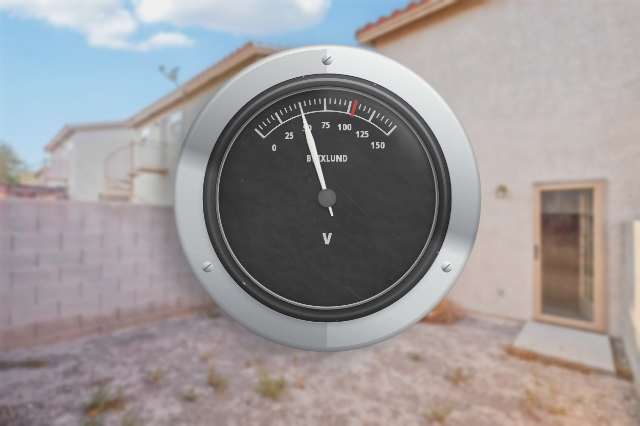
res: 50
